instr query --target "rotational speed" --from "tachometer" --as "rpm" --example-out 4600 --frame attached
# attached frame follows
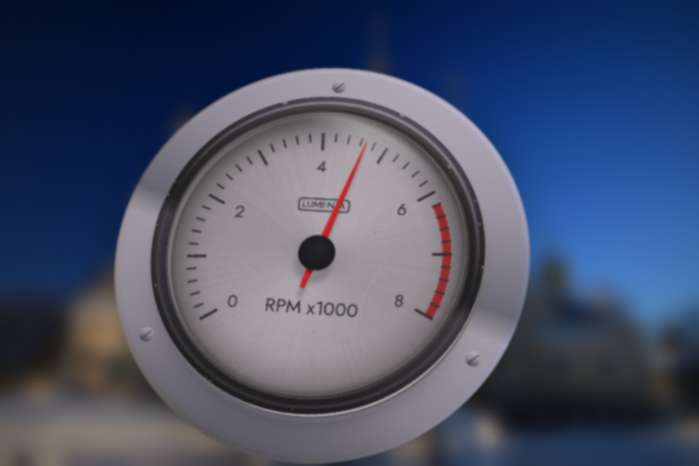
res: 4700
